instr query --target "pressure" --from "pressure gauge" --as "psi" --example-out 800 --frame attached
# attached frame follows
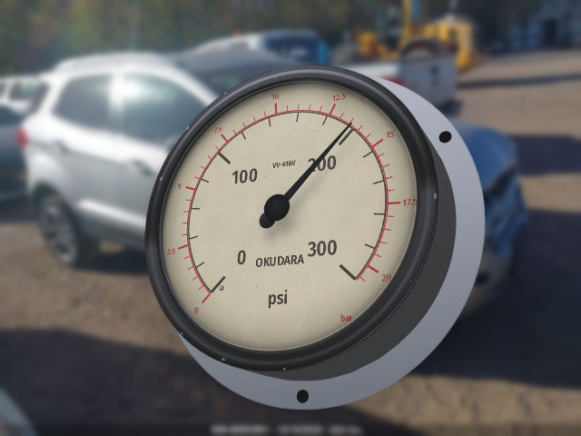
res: 200
